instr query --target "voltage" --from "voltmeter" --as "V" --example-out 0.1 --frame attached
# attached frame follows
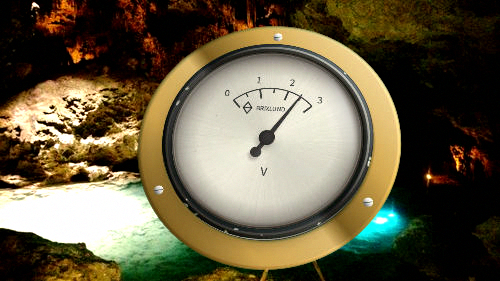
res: 2.5
